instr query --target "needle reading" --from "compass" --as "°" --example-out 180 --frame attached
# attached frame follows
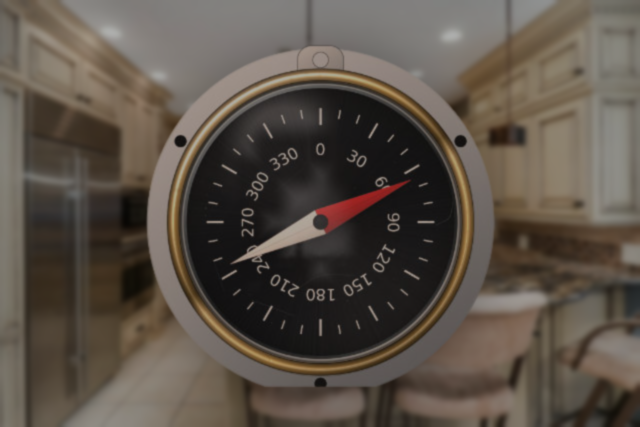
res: 65
